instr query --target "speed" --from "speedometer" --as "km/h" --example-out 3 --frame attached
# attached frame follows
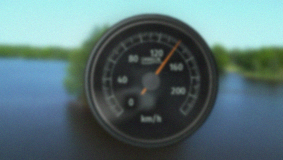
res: 140
